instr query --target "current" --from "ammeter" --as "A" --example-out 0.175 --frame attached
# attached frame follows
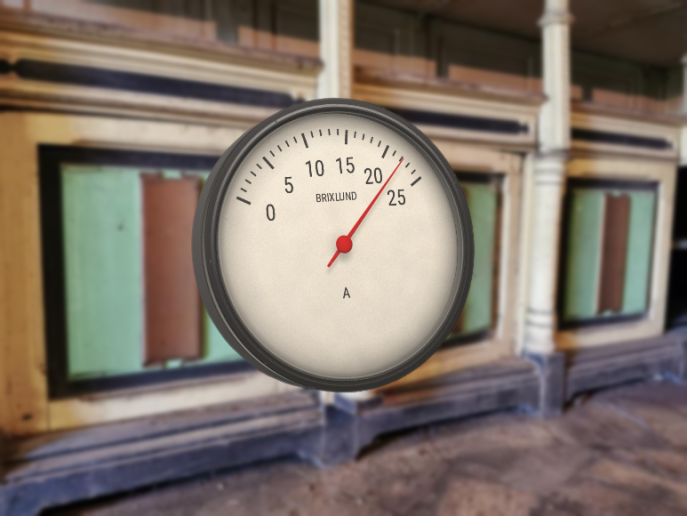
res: 22
